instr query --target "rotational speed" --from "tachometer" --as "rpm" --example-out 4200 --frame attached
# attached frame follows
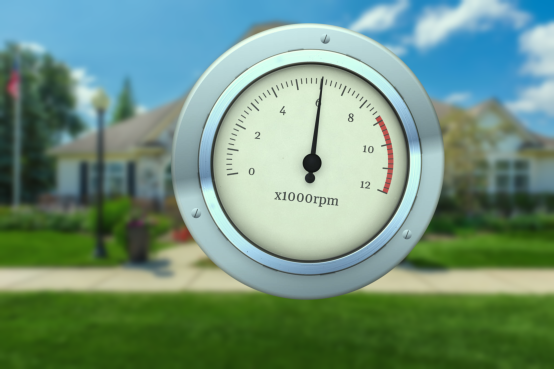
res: 6000
